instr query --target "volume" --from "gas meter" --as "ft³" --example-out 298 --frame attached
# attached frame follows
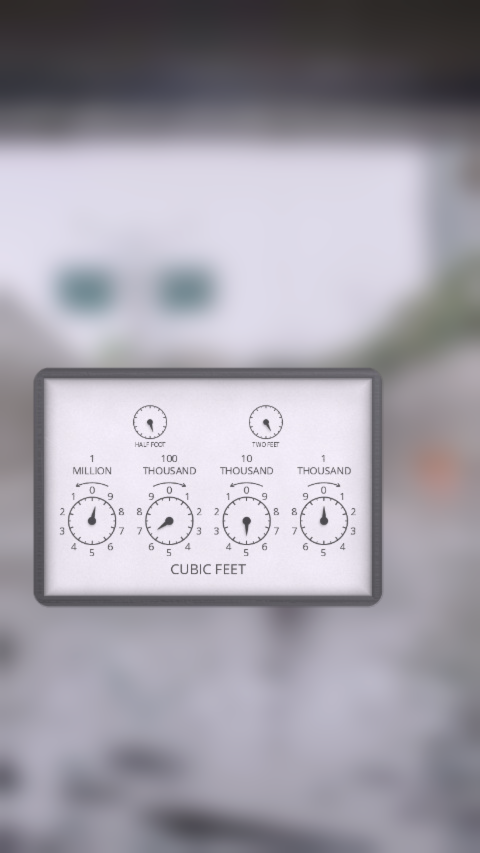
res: 965000
